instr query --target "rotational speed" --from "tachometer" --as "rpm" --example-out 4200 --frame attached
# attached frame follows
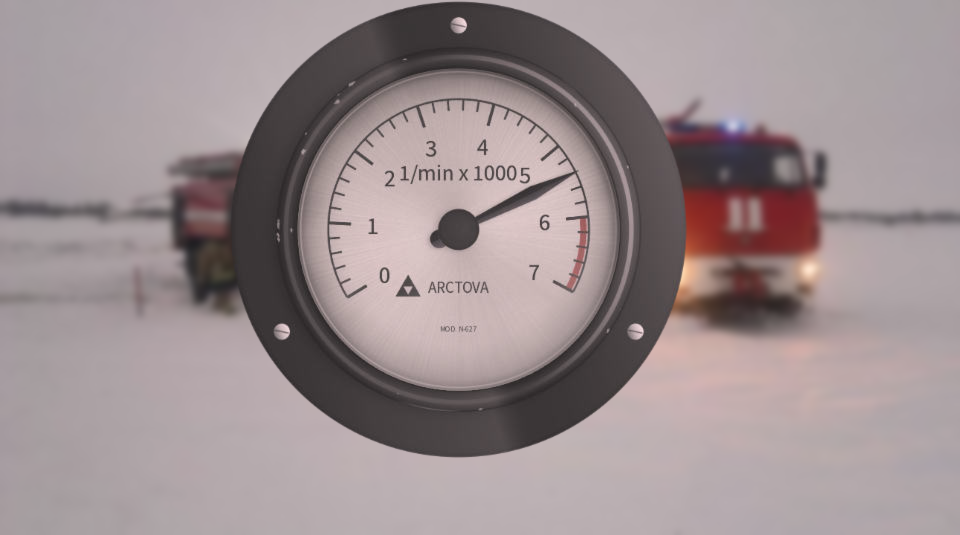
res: 5400
